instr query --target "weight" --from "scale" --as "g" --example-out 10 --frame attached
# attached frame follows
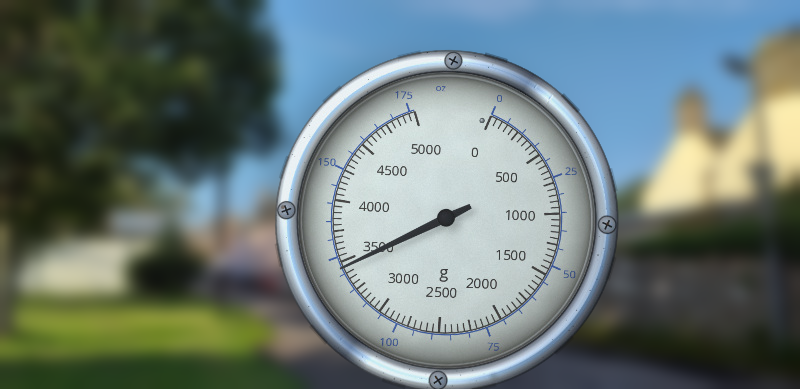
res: 3450
